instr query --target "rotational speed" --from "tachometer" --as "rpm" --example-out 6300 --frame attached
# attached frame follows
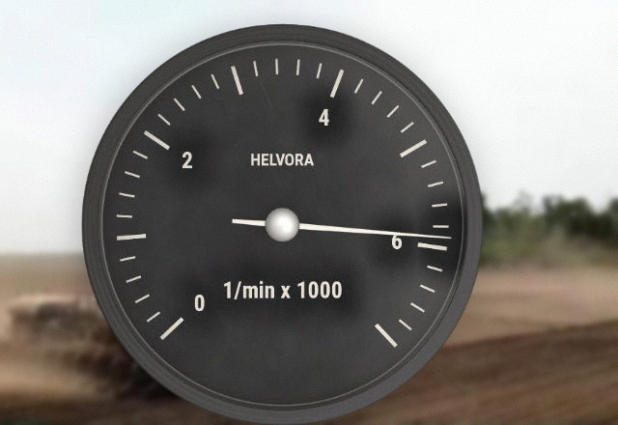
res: 5900
